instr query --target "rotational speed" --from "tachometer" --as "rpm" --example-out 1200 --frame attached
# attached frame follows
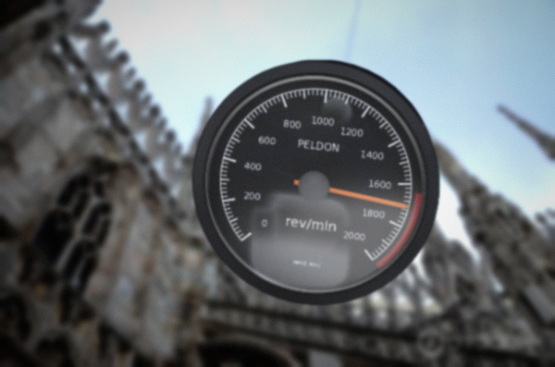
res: 1700
